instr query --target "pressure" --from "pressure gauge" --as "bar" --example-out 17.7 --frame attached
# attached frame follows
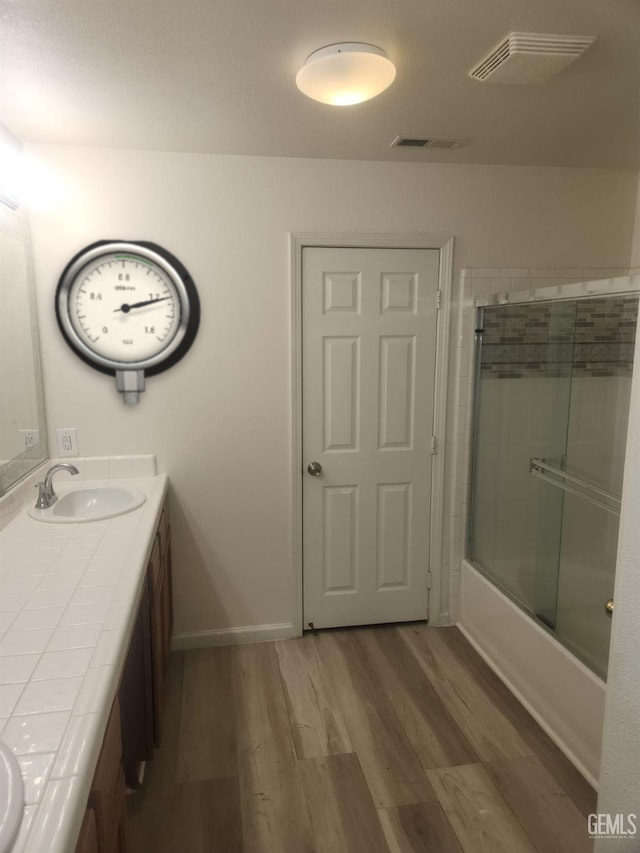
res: 1.25
